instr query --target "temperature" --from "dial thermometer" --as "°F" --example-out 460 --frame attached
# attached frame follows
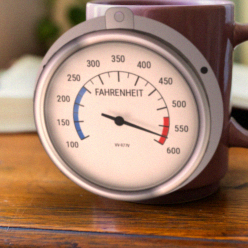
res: 575
